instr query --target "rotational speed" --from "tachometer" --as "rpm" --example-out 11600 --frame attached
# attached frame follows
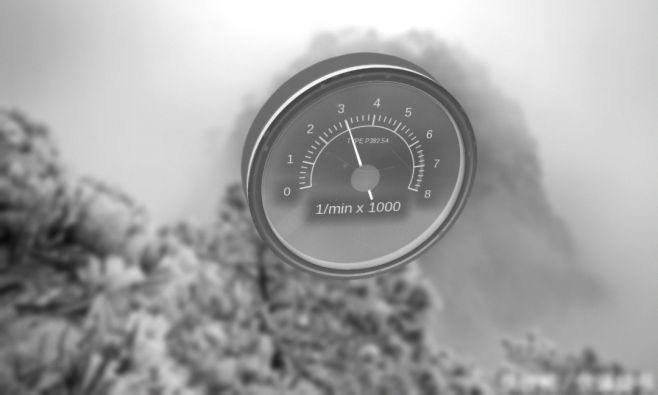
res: 3000
